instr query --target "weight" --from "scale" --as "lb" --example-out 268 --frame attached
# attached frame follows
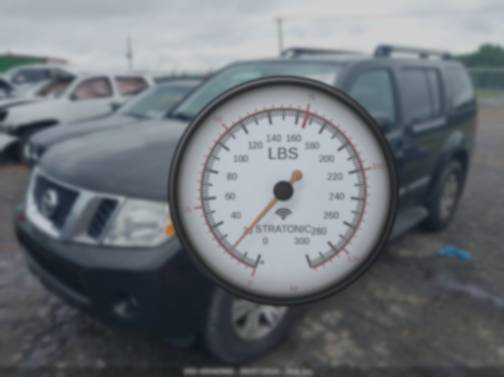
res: 20
